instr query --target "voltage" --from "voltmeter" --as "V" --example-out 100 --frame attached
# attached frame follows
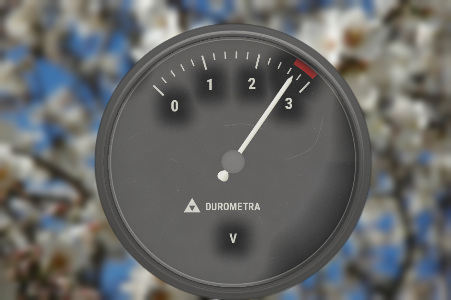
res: 2.7
